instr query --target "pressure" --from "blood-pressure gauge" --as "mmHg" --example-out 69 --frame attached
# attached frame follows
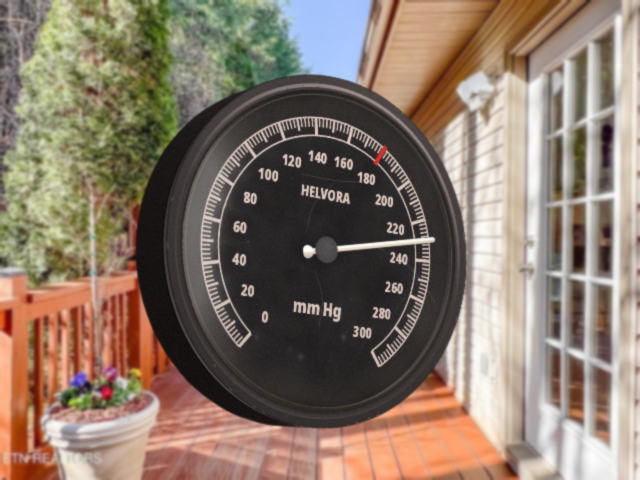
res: 230
